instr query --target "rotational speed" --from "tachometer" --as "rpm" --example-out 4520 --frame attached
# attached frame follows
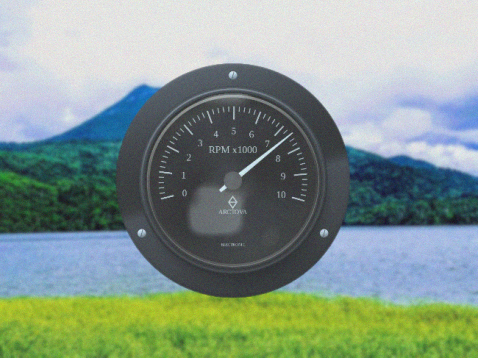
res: 7400
